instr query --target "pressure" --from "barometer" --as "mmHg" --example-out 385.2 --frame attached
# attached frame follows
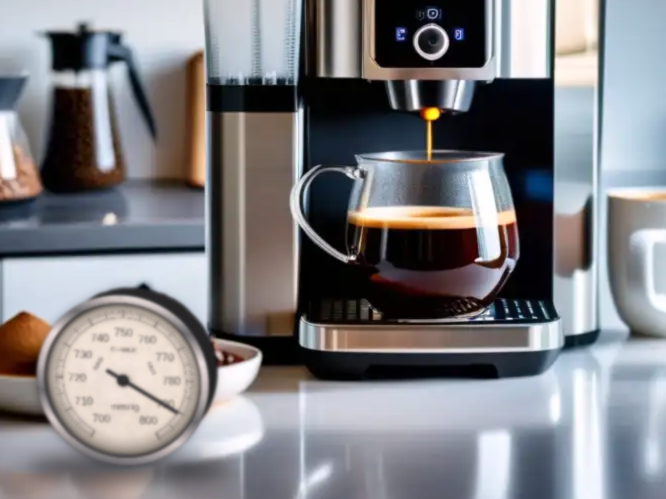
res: 790
